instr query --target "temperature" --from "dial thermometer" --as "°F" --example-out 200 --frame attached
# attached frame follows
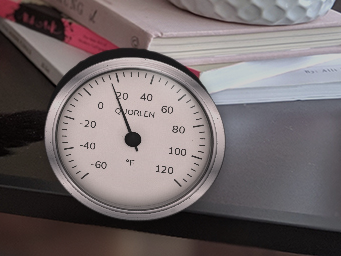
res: 16
